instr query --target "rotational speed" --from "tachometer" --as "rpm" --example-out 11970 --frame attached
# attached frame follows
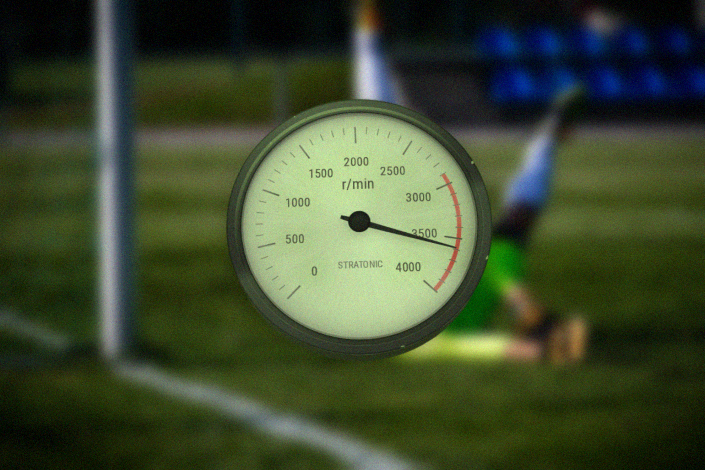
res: 3600
